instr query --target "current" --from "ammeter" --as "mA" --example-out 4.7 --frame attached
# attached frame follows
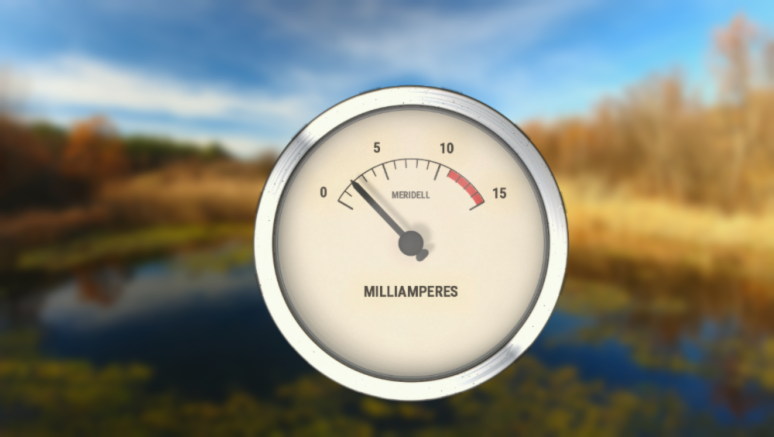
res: 2
